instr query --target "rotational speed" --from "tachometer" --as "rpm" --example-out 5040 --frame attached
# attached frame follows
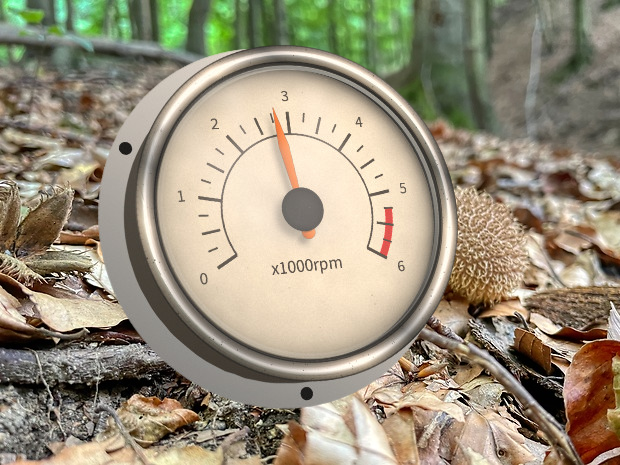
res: 2750
